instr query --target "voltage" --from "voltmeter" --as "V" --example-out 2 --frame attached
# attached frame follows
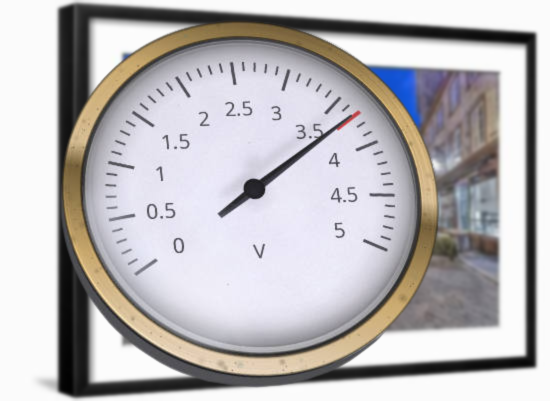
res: 3.7
